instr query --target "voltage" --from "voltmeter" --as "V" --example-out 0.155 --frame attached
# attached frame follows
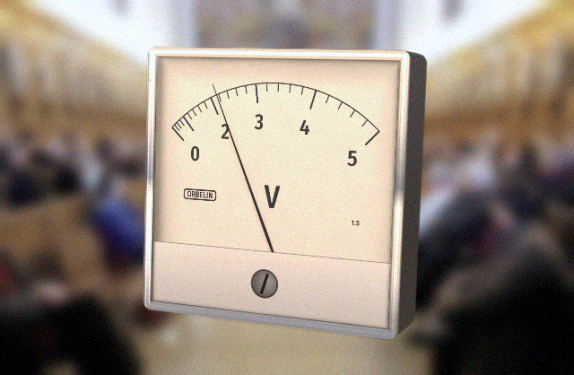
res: 2.2
